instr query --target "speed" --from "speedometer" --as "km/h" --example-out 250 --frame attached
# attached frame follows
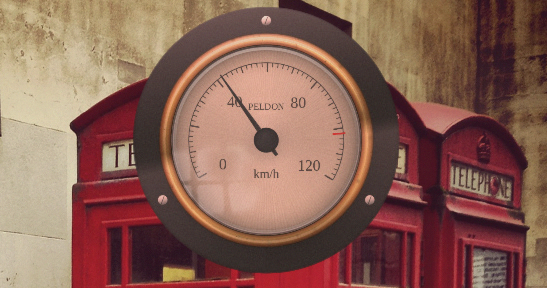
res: 42
